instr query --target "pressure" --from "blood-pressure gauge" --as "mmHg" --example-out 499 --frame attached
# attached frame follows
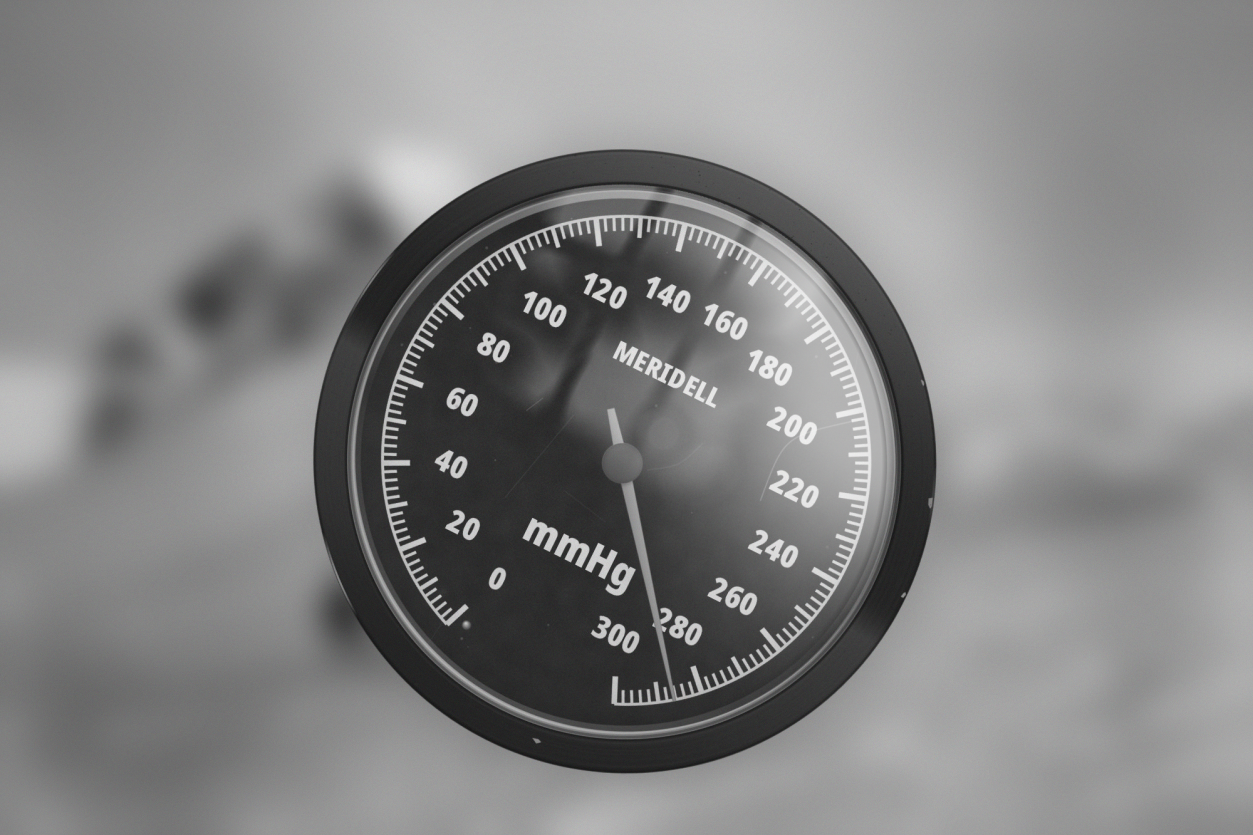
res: 286
